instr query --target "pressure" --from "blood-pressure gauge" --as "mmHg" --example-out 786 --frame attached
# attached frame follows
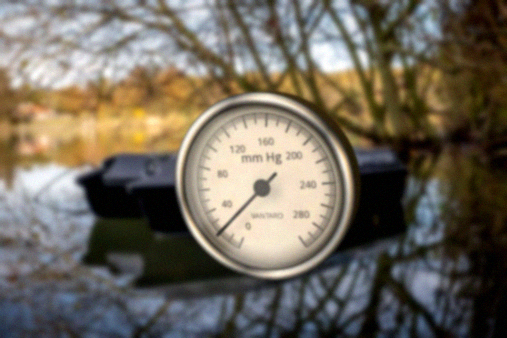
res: 20
